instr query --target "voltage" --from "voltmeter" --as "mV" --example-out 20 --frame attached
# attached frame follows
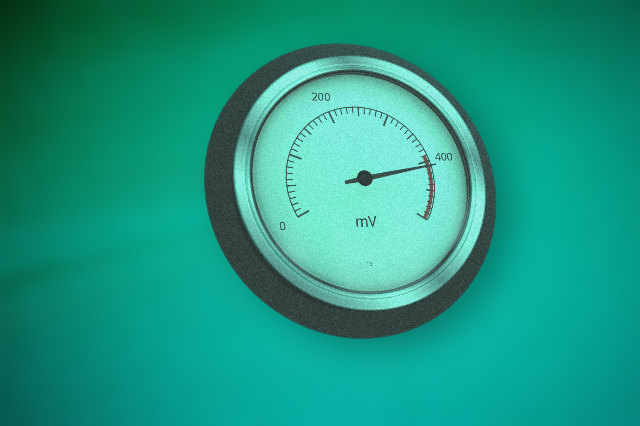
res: 410
